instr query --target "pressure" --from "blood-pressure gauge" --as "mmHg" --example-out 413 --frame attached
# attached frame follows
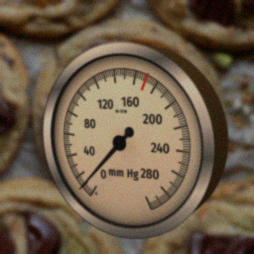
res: 10
